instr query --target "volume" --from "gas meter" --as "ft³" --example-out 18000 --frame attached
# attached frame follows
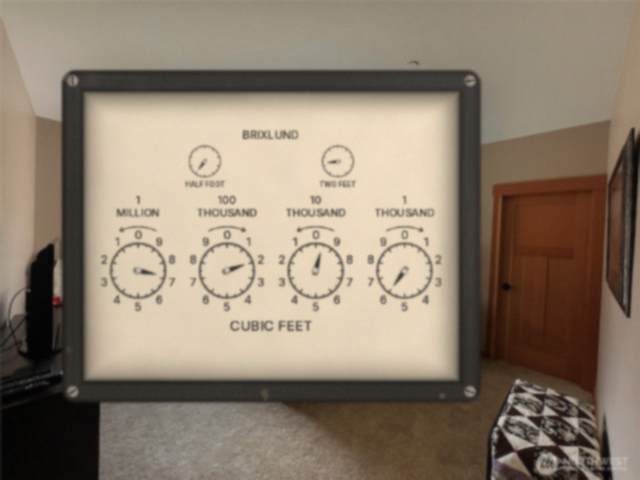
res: 719600
